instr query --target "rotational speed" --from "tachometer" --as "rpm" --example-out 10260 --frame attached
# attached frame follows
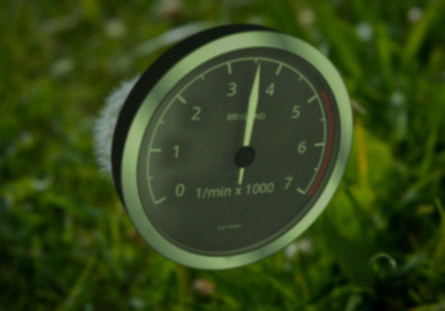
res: 3500
